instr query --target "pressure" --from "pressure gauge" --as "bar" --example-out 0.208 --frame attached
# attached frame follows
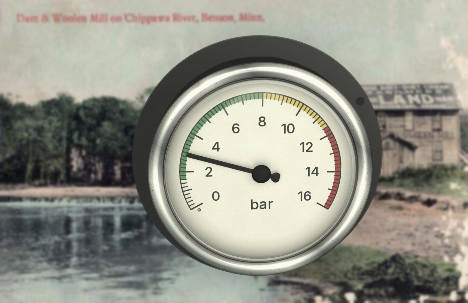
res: 3
